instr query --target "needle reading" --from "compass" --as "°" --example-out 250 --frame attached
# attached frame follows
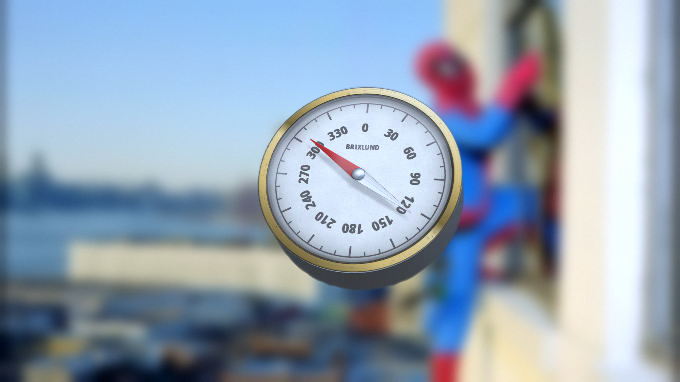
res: 305
